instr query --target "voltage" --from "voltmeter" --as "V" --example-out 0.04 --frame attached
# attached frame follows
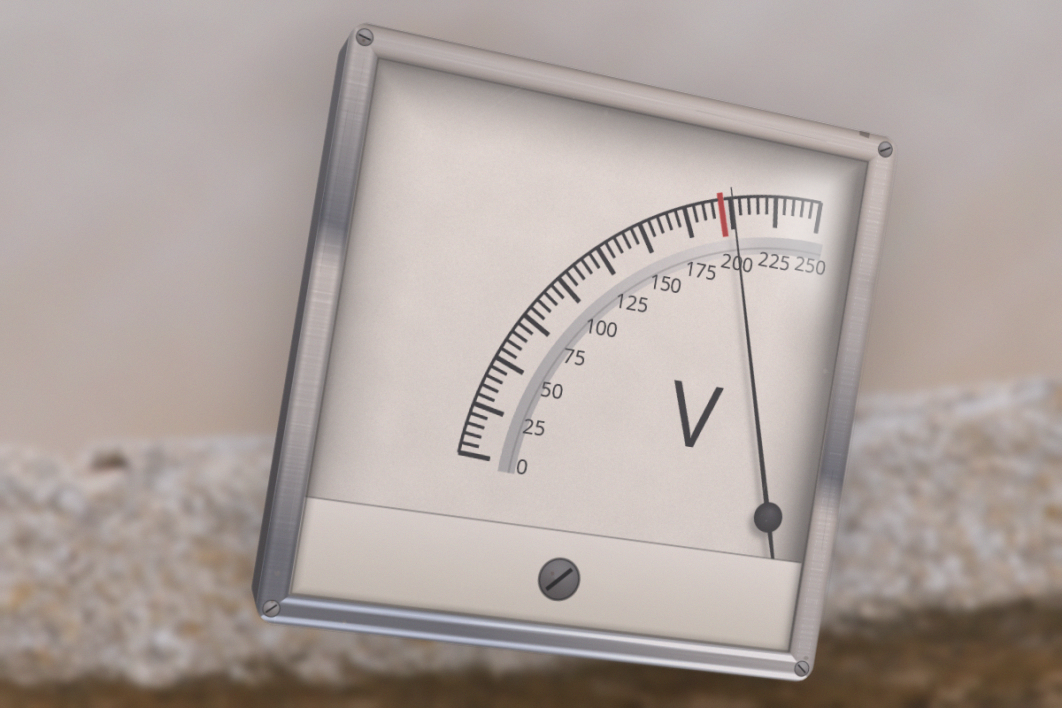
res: 200
